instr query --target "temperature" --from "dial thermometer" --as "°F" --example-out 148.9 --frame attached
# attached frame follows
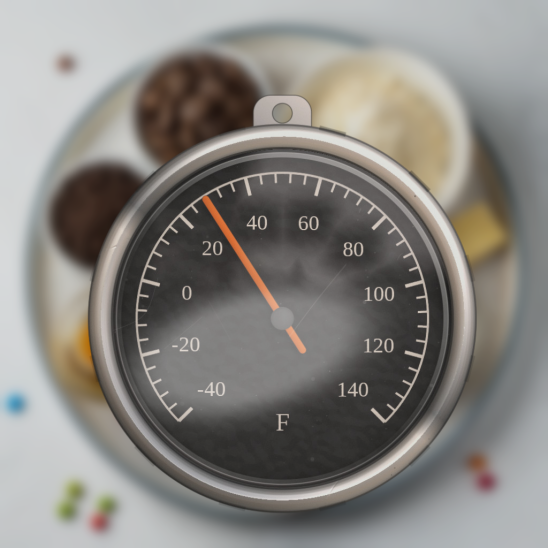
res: 28
